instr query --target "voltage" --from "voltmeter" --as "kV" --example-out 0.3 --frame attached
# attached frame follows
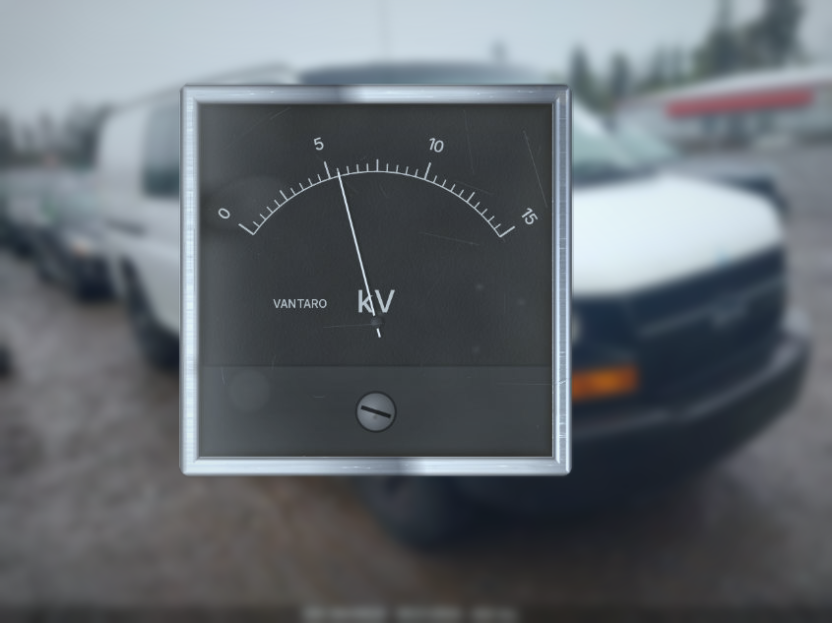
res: 5.5
